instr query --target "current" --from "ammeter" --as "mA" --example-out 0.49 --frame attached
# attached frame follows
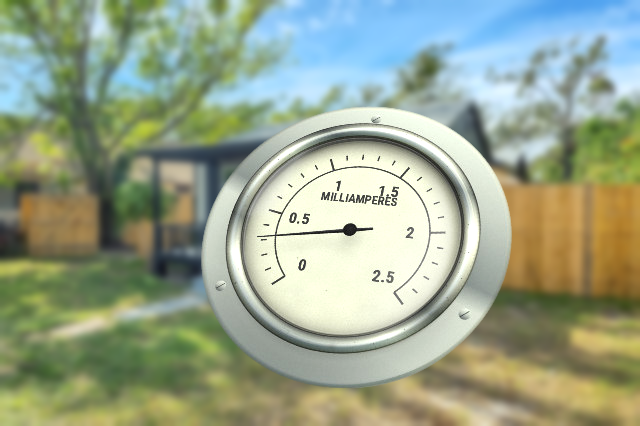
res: 0.3
